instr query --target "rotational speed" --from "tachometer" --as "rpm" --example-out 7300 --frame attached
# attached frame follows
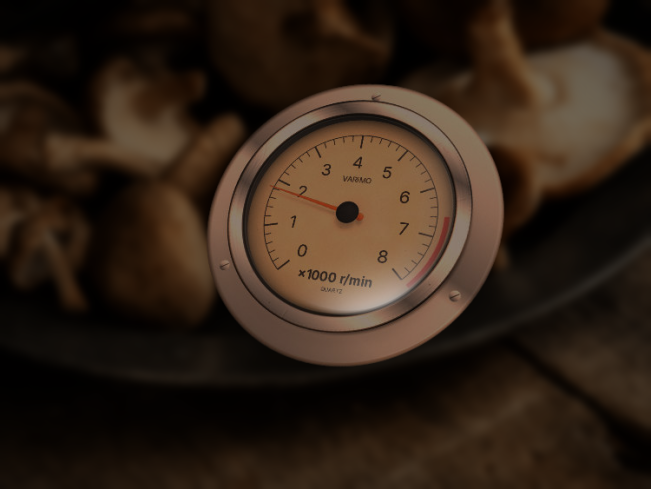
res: 1800
